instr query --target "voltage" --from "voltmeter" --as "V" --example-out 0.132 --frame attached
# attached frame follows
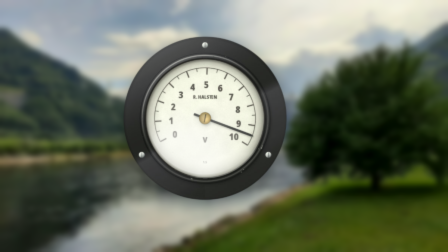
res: 9.5
